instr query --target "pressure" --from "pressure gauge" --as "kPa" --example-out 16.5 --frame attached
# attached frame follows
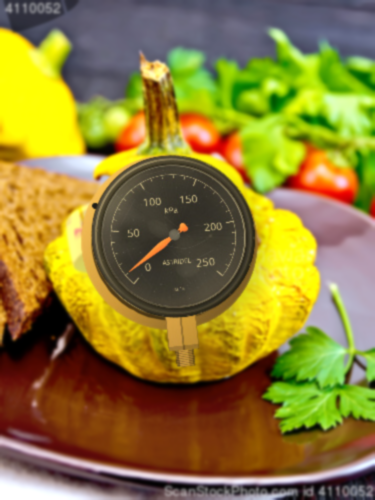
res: 10
